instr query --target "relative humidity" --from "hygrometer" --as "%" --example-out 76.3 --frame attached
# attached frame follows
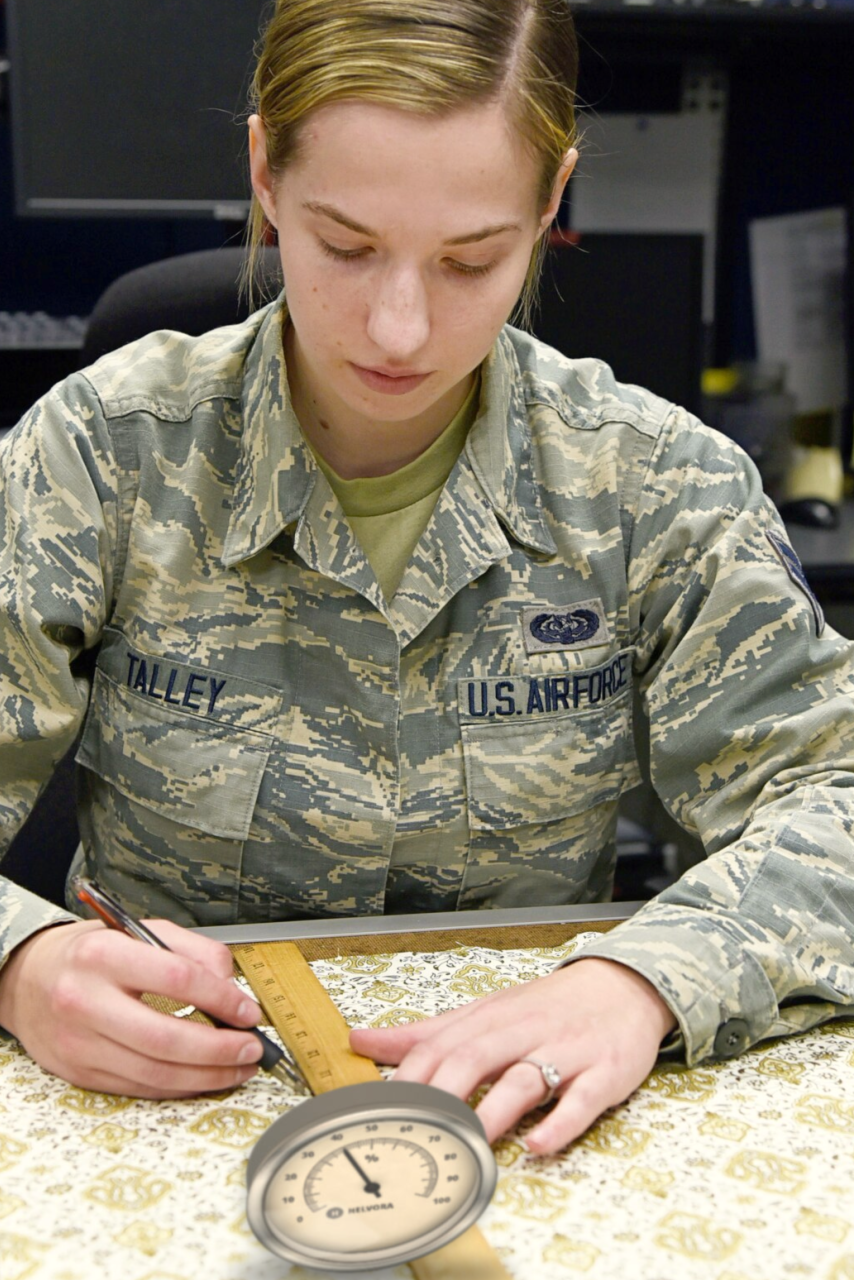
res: 40
